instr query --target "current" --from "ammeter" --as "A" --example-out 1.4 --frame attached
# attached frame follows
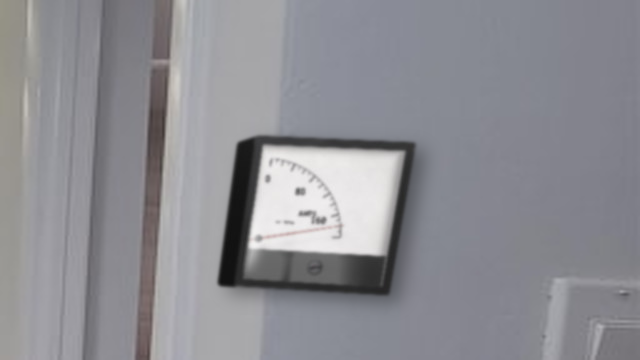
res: 180
